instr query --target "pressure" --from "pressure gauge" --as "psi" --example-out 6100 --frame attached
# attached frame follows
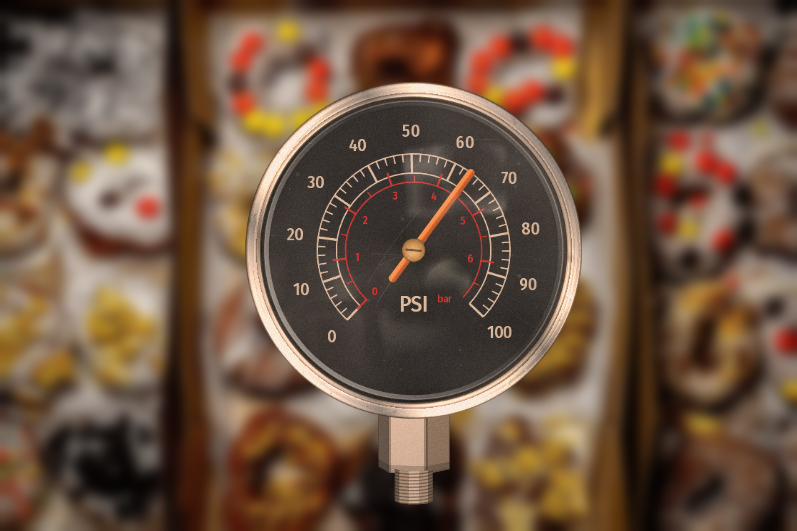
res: 64
